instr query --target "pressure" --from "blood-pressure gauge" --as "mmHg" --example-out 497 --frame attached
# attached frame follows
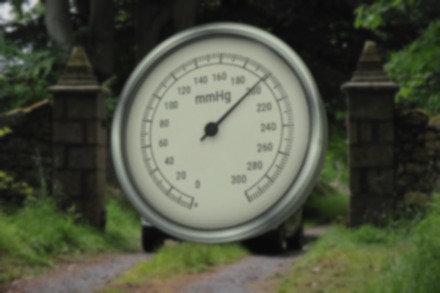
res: 200
